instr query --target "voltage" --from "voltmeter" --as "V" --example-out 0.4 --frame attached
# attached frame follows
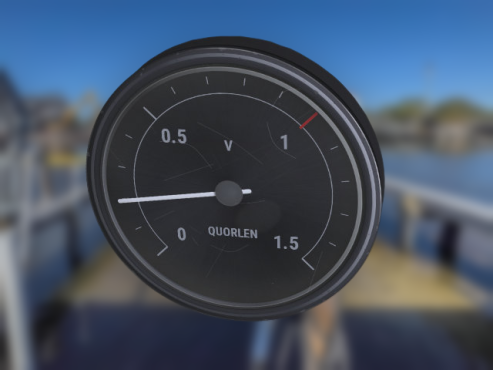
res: 0.2
